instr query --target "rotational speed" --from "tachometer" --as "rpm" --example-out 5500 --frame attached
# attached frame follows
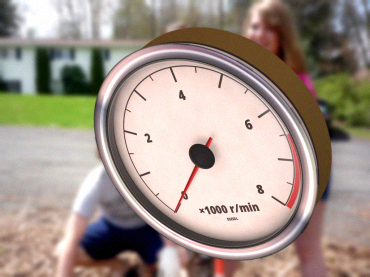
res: 0
